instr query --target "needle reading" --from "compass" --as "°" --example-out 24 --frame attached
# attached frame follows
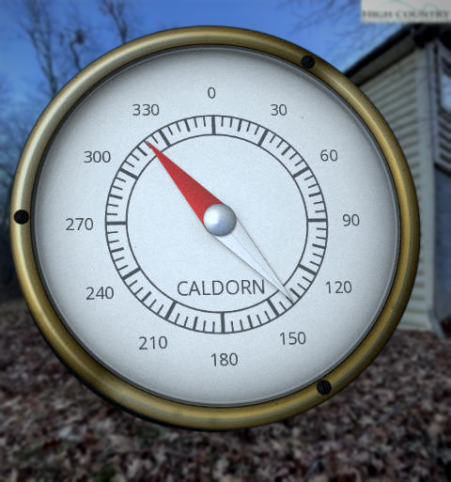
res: 320
